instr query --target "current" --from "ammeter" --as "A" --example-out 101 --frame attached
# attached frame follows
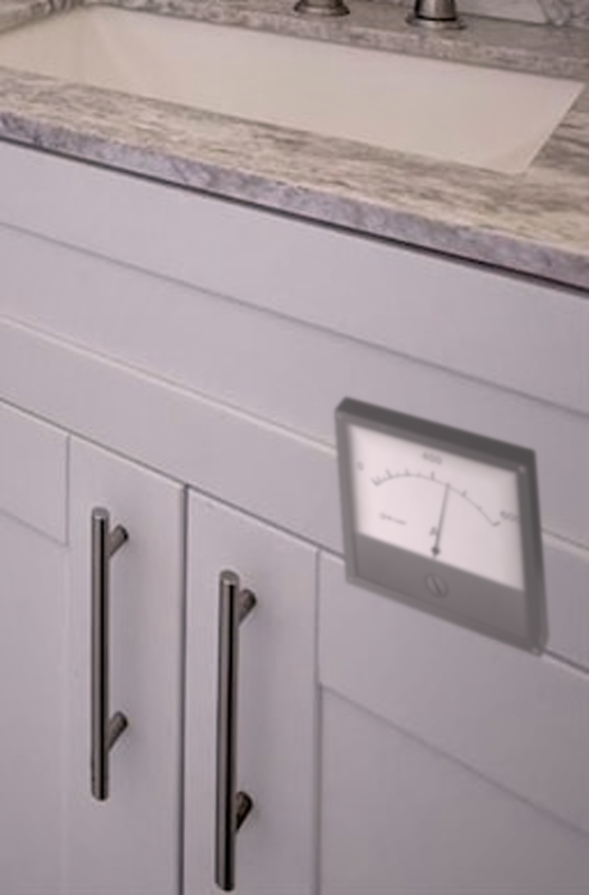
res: 450
